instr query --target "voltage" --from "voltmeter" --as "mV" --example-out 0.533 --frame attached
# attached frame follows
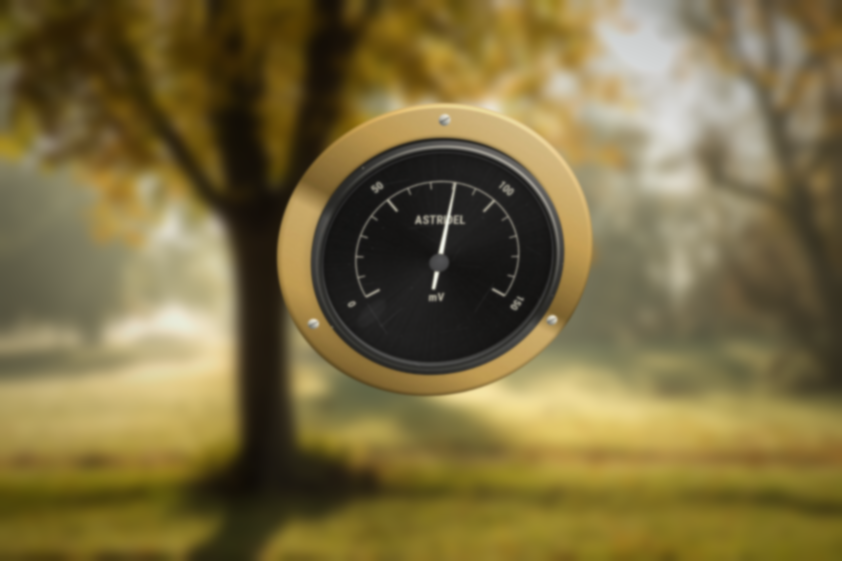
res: 80
